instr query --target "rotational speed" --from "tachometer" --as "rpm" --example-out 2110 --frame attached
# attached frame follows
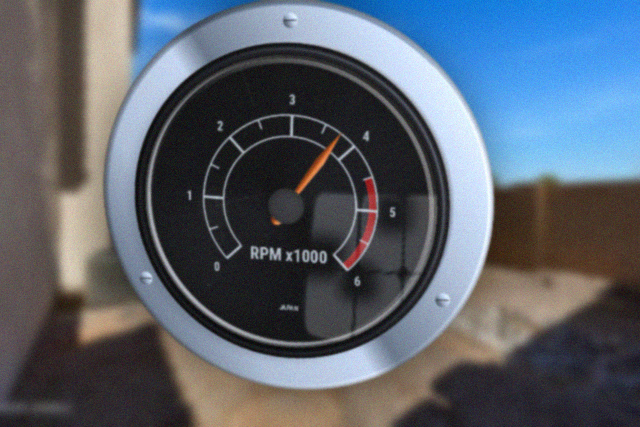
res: 3750
